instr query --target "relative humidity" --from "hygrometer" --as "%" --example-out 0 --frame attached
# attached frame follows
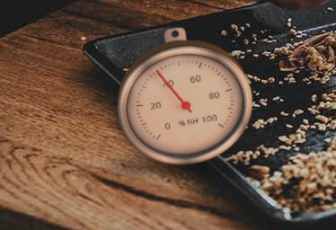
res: 40
